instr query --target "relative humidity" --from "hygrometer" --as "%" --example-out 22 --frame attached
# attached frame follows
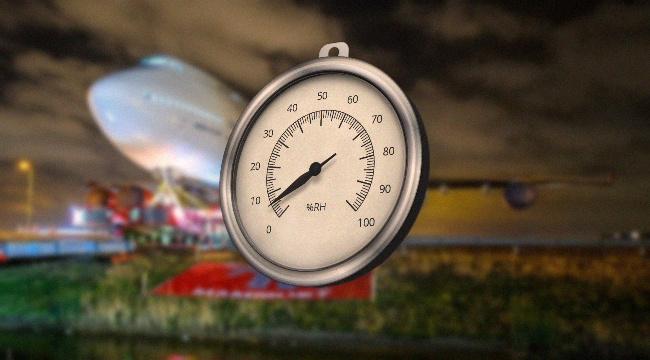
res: 5
